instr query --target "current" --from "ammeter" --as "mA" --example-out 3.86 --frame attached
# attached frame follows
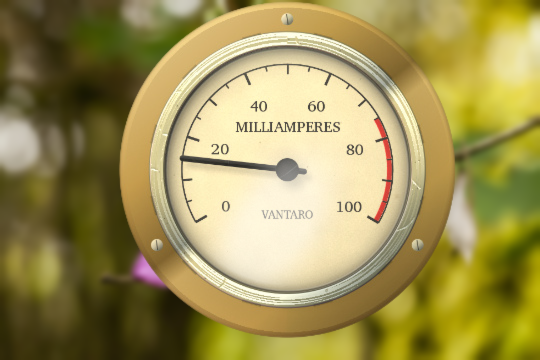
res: 15
